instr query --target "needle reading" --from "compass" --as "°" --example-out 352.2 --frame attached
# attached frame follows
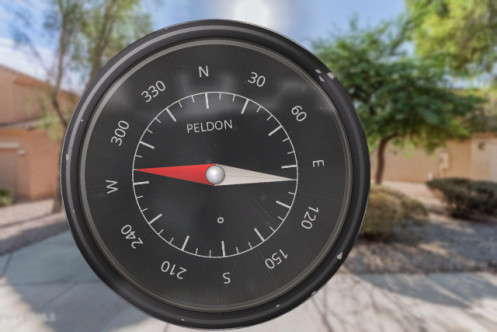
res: 280
